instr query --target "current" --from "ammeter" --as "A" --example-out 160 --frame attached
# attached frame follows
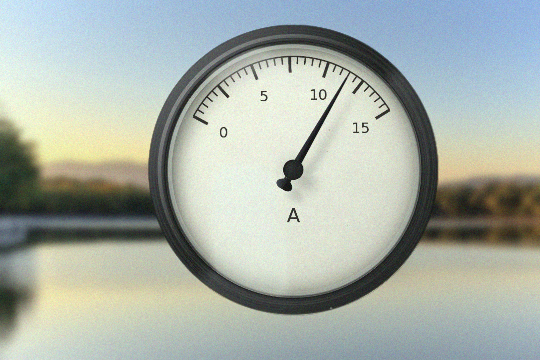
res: 11.5
